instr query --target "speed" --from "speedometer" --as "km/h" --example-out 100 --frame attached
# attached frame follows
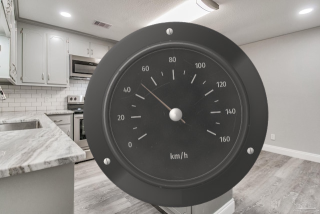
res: 50
